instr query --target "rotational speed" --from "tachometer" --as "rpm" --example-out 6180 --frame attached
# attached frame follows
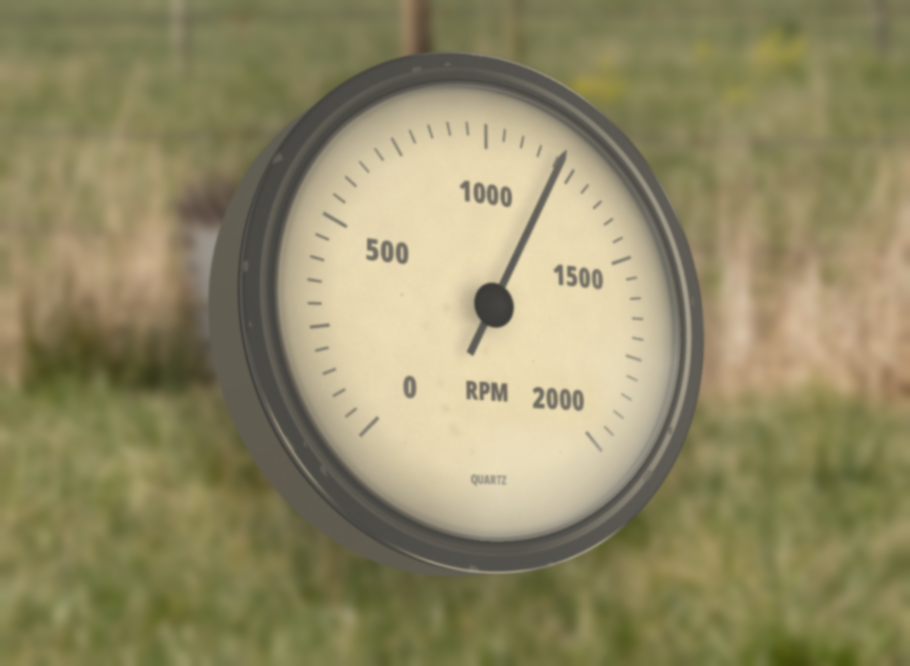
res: 1200
